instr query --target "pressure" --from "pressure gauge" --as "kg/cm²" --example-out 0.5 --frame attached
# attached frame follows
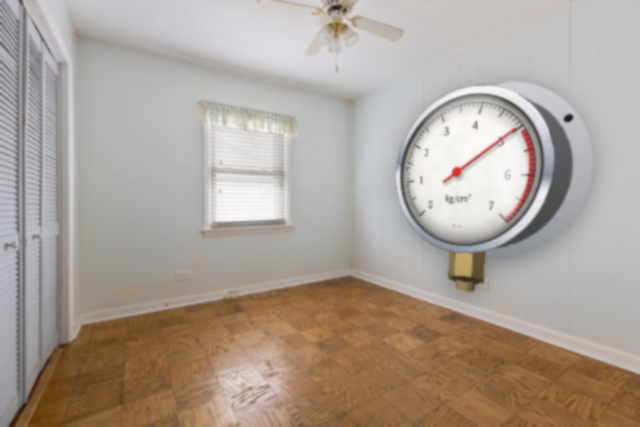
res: 5
